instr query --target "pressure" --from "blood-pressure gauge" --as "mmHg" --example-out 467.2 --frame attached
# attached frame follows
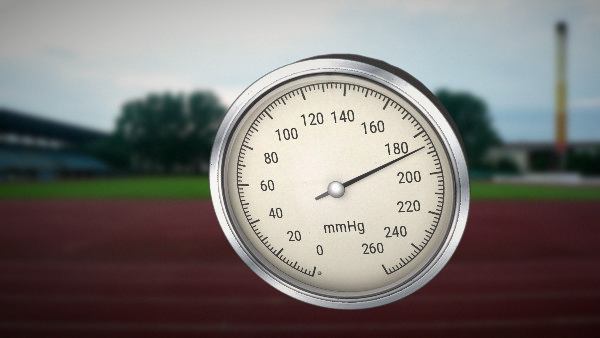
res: 186
